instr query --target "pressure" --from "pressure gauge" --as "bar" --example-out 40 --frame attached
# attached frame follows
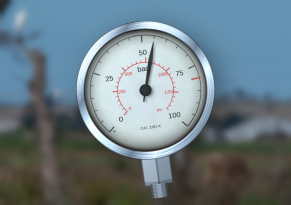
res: 55
